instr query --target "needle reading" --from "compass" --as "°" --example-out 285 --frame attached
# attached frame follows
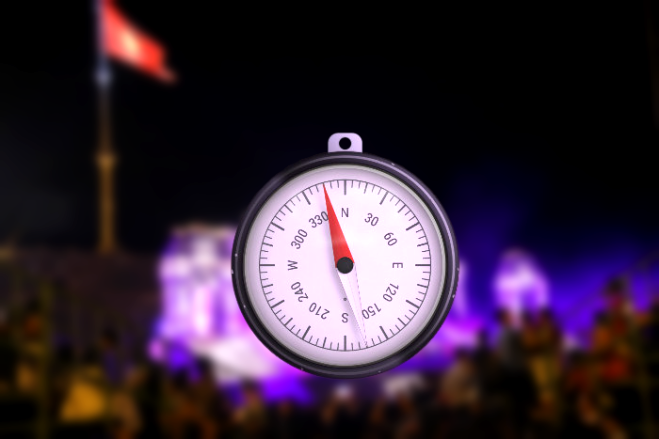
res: 345
